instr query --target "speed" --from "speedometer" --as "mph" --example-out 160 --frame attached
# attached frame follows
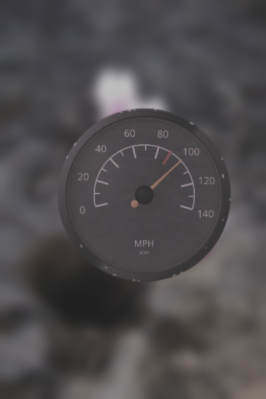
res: 100
